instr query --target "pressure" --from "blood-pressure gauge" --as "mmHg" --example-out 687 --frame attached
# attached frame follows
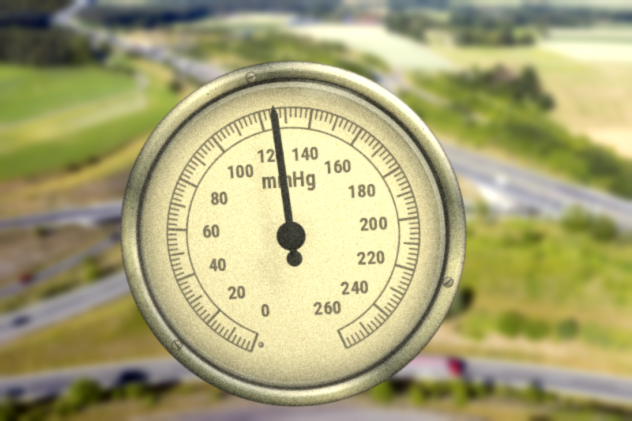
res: 126
